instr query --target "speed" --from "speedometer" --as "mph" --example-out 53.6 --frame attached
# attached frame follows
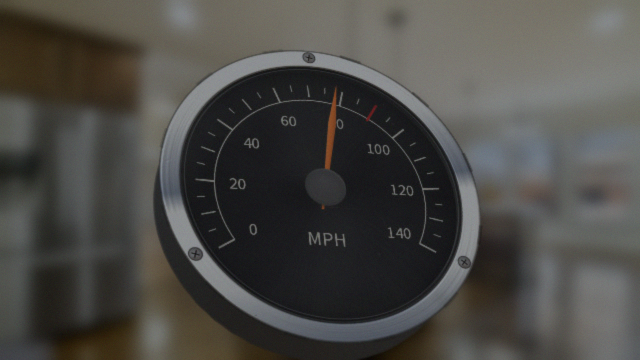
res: 77.5
